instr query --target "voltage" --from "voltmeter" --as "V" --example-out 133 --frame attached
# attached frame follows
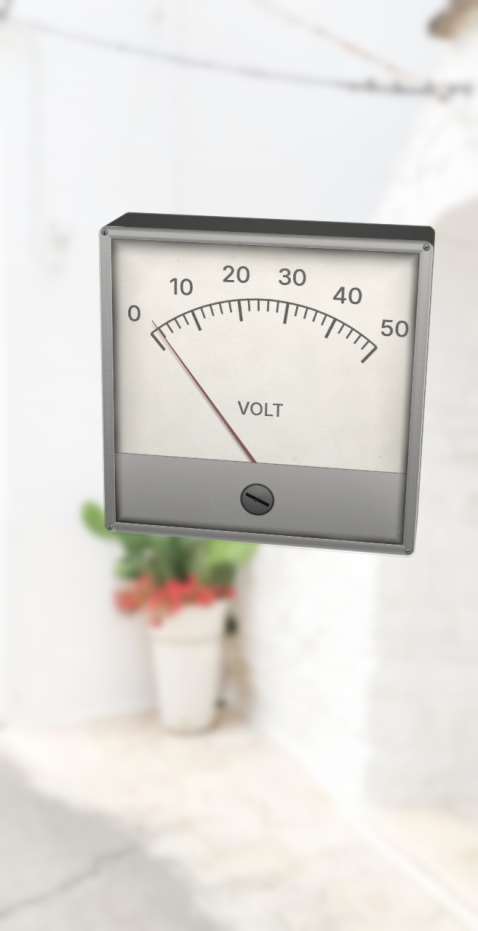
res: 2
